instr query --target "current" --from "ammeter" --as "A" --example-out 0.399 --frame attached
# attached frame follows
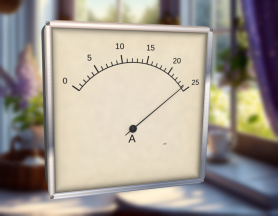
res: 24
